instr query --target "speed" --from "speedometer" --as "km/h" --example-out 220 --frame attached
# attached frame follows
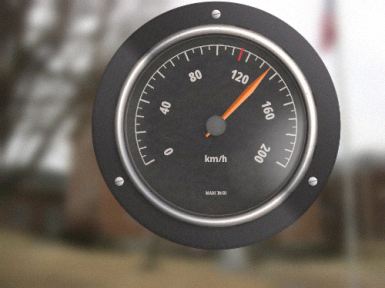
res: 135
